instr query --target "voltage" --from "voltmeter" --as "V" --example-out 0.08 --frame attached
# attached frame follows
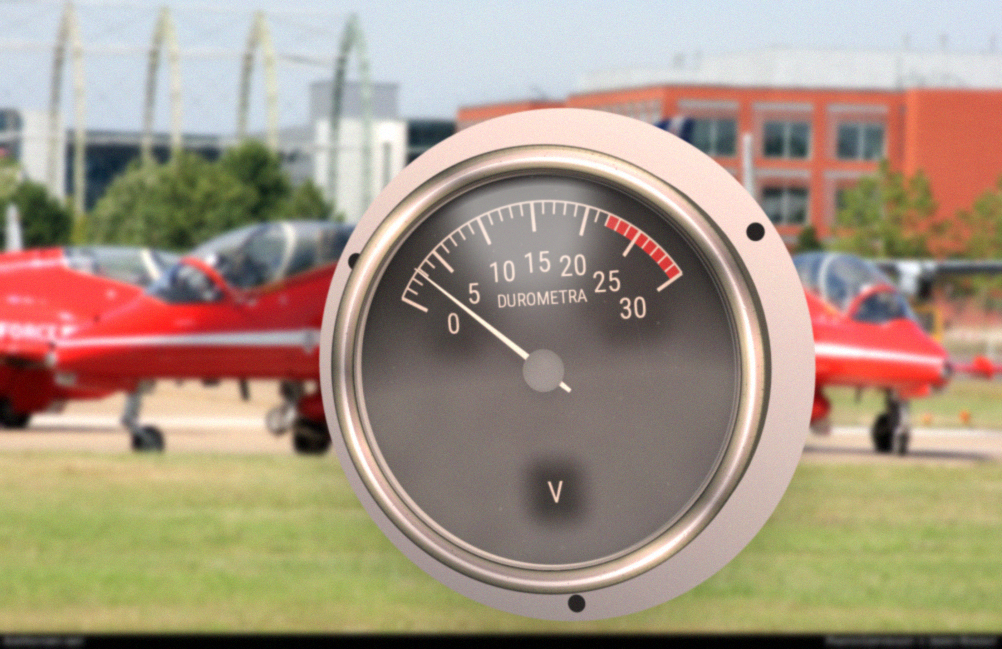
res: 3
